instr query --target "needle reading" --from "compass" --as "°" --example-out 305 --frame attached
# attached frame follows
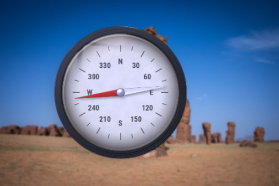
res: 262.5
